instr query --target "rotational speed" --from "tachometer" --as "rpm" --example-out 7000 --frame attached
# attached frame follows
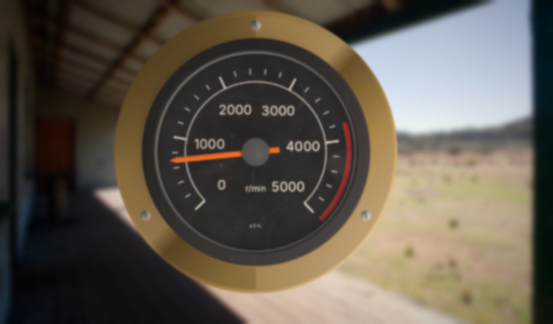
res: 700
